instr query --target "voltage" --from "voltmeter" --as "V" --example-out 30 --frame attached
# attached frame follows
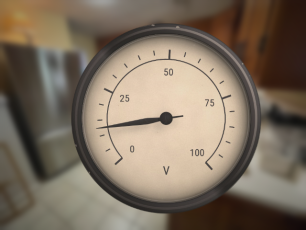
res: 12.5
